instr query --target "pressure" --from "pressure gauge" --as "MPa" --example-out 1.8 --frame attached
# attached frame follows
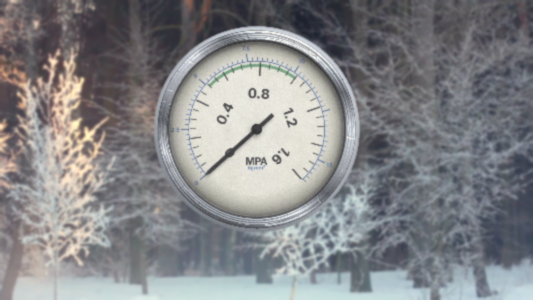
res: 0
